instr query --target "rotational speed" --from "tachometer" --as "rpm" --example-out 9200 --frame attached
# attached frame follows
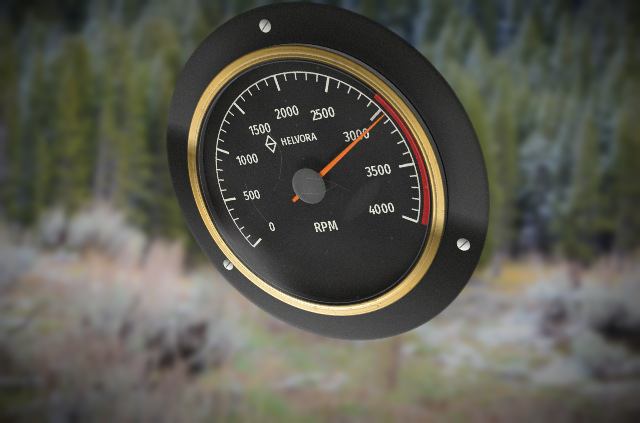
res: 3050
